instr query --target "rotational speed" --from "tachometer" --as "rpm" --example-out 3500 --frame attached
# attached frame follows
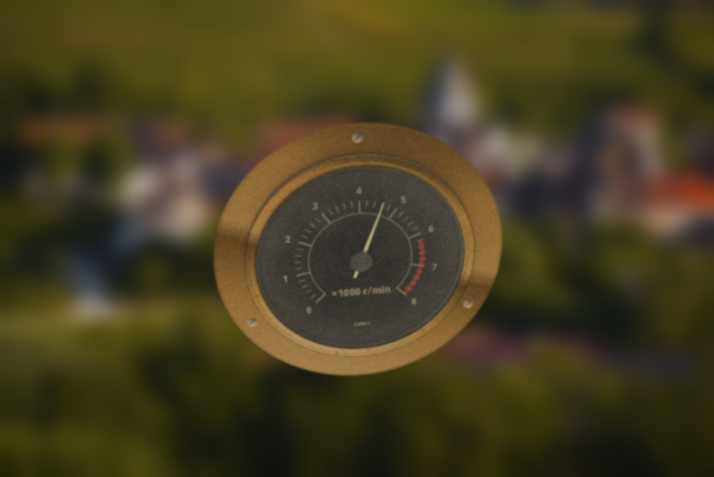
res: 4600
